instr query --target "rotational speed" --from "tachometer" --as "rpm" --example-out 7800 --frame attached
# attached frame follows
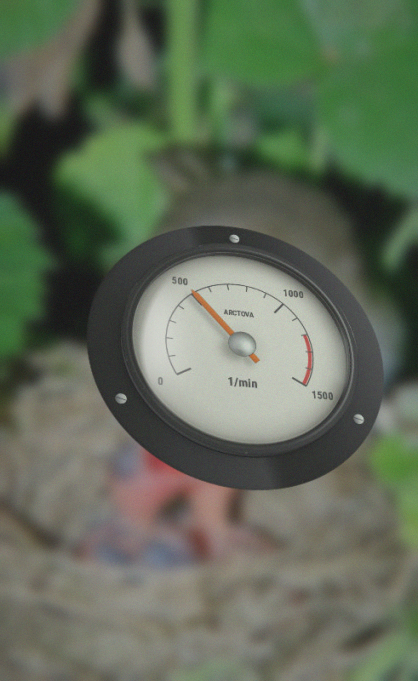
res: 500
